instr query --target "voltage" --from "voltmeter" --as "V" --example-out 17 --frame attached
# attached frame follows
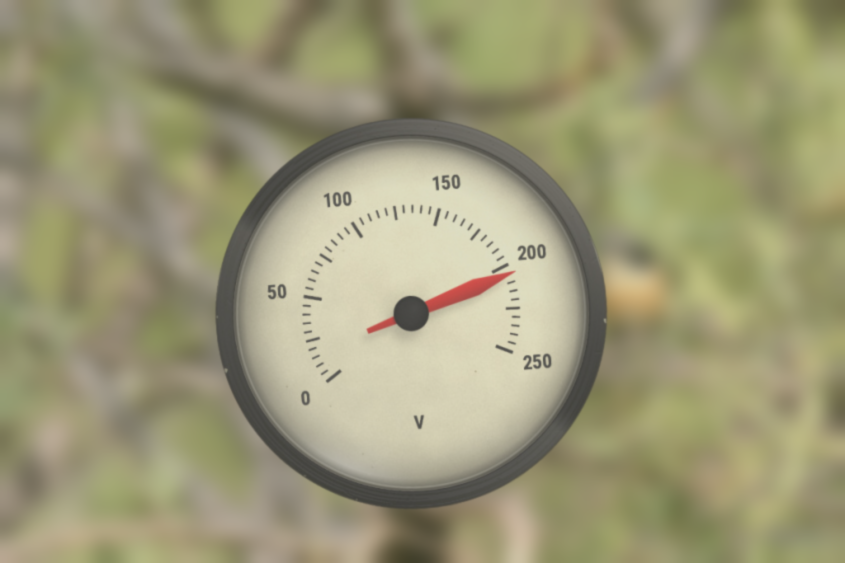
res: 205
